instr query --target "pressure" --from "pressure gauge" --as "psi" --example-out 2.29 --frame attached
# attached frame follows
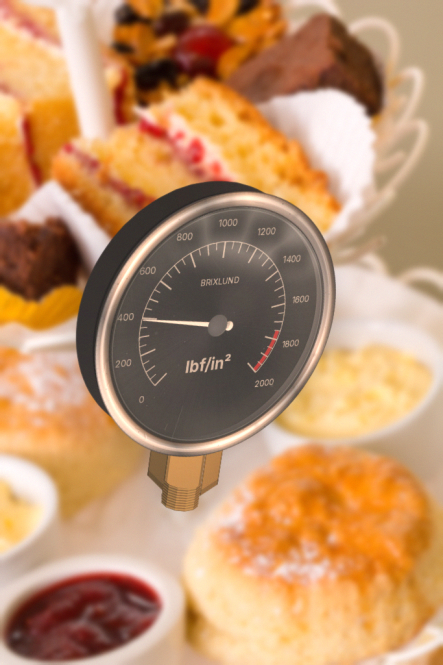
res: 400
